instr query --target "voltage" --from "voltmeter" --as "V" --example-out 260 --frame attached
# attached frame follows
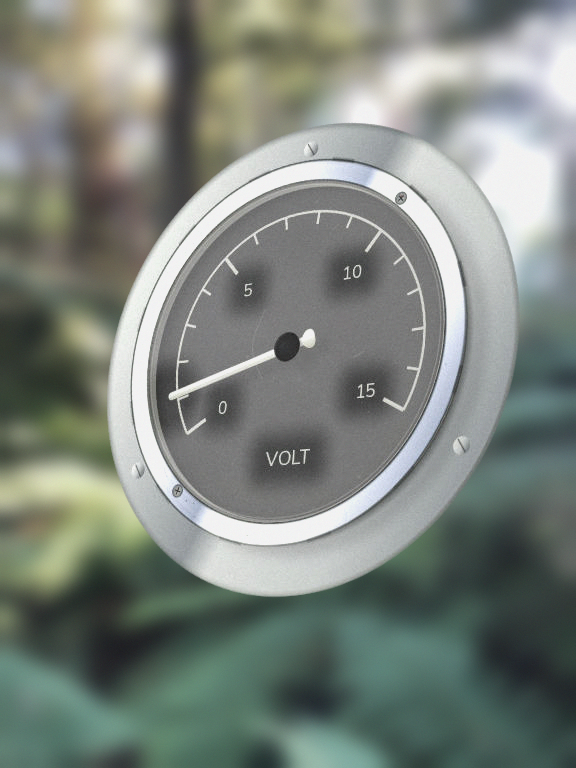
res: 1
